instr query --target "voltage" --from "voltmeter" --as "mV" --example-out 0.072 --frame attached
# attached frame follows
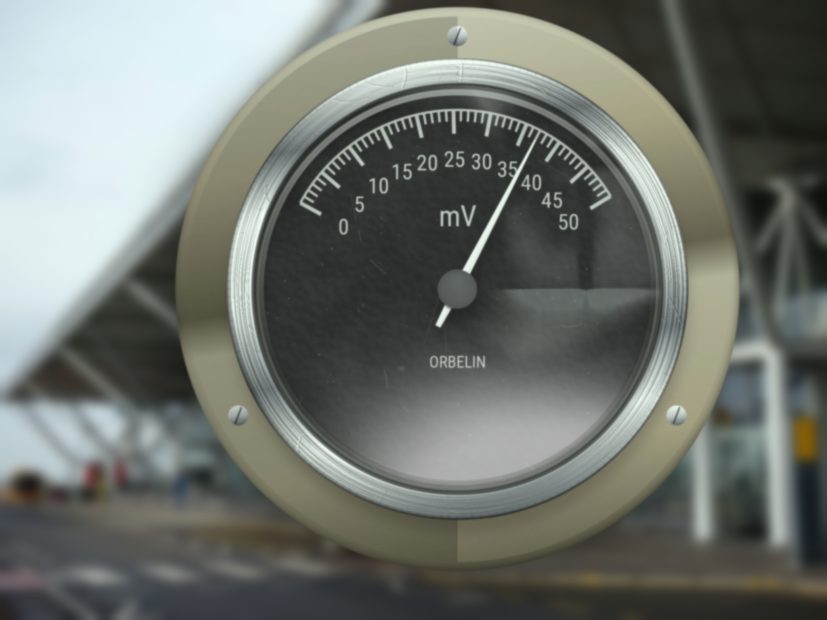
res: 37
